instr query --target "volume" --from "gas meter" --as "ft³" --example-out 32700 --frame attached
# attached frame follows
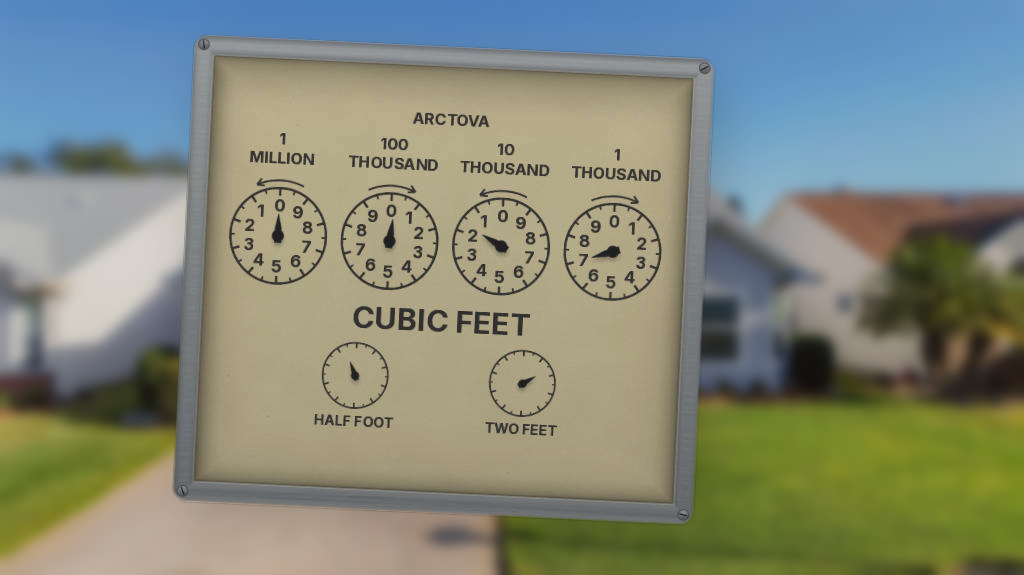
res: 1700
